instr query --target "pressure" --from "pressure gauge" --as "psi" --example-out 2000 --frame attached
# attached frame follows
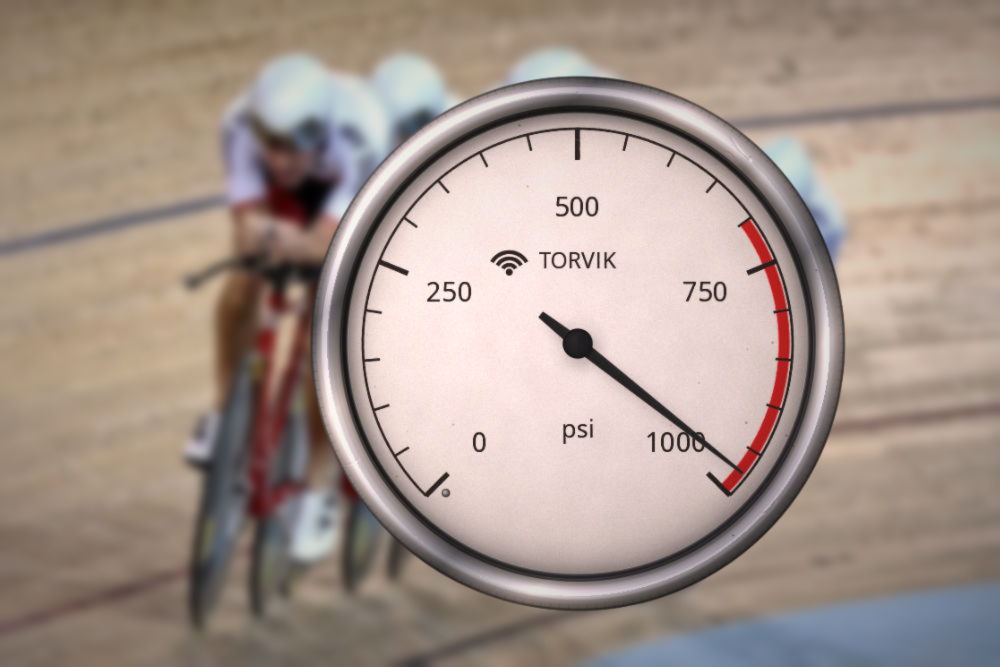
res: 975
